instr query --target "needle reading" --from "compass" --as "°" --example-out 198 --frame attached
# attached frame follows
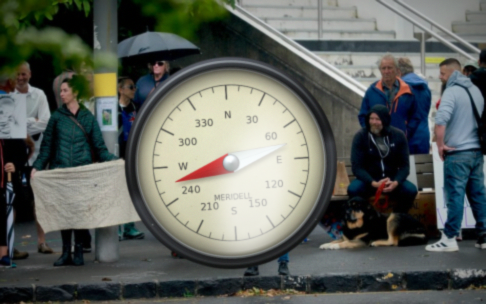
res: 255
